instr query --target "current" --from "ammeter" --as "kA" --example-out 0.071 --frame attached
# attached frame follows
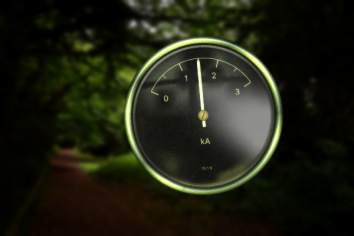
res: 1.5
